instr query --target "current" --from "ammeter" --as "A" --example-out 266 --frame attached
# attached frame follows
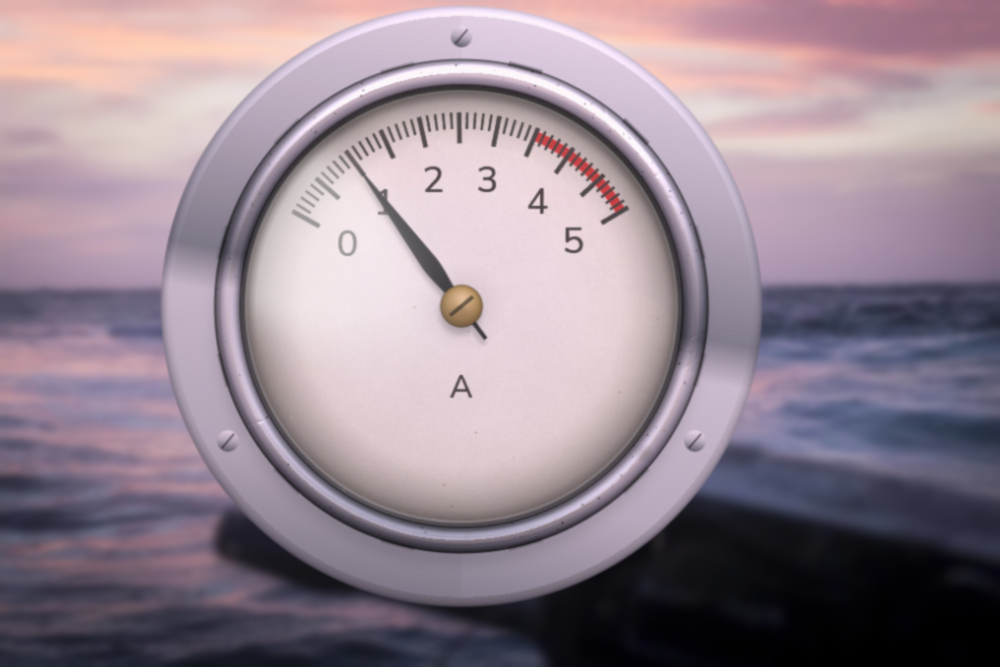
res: 1
